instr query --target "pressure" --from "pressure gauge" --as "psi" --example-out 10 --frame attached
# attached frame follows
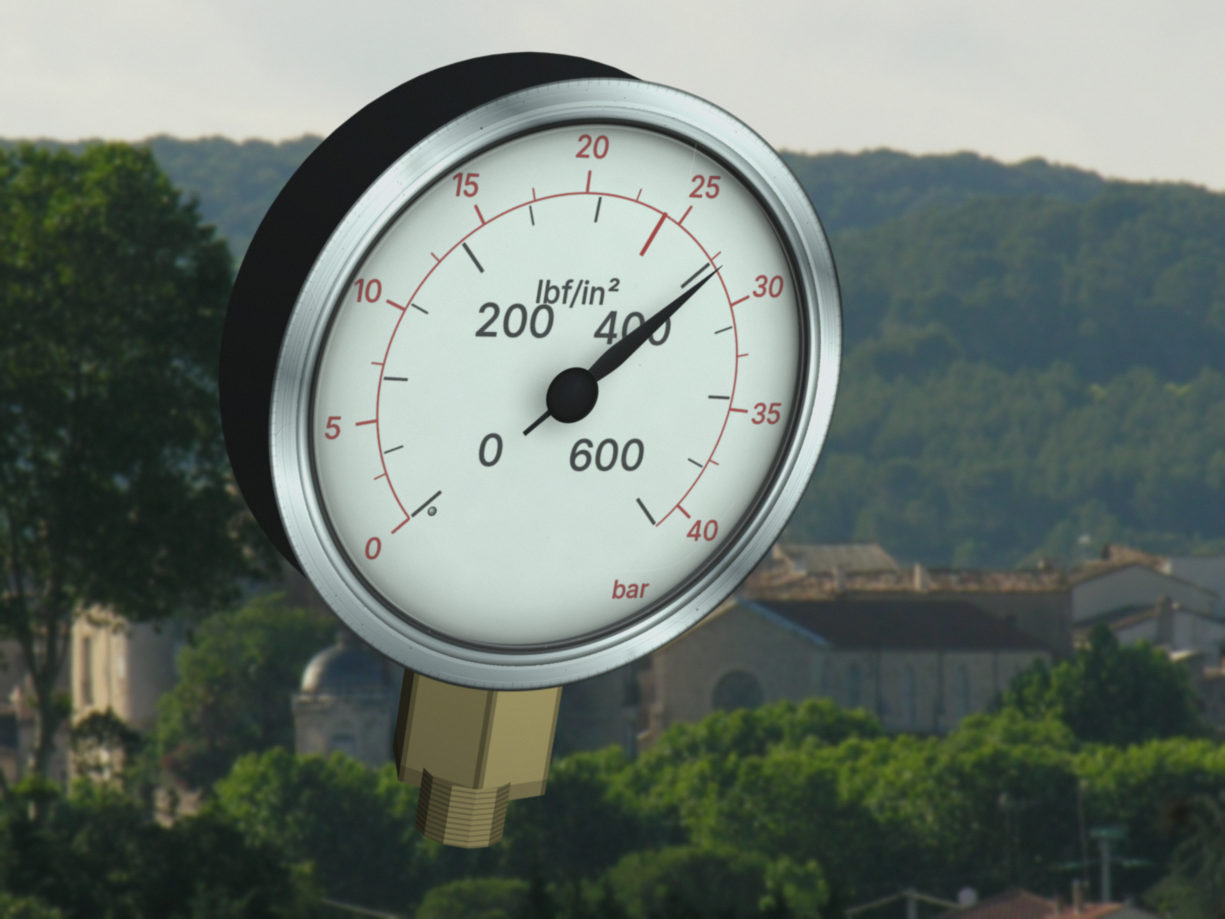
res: 400
